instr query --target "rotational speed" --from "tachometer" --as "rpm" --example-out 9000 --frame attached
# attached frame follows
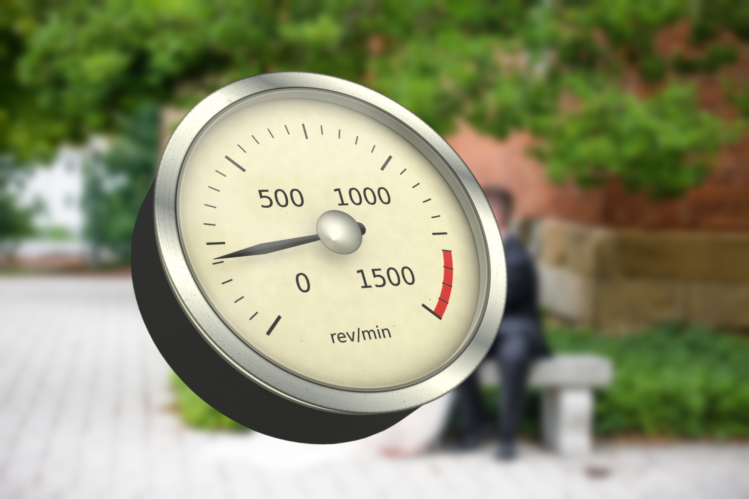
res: 200
